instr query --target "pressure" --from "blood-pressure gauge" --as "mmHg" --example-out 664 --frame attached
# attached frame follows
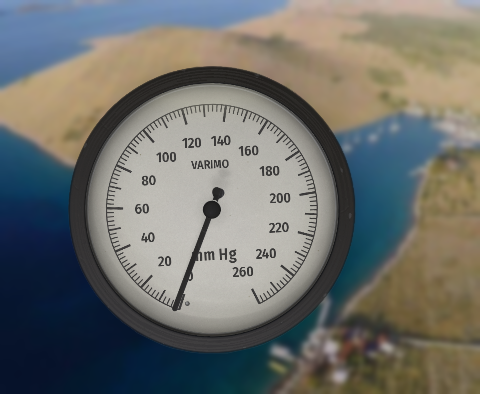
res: 2
